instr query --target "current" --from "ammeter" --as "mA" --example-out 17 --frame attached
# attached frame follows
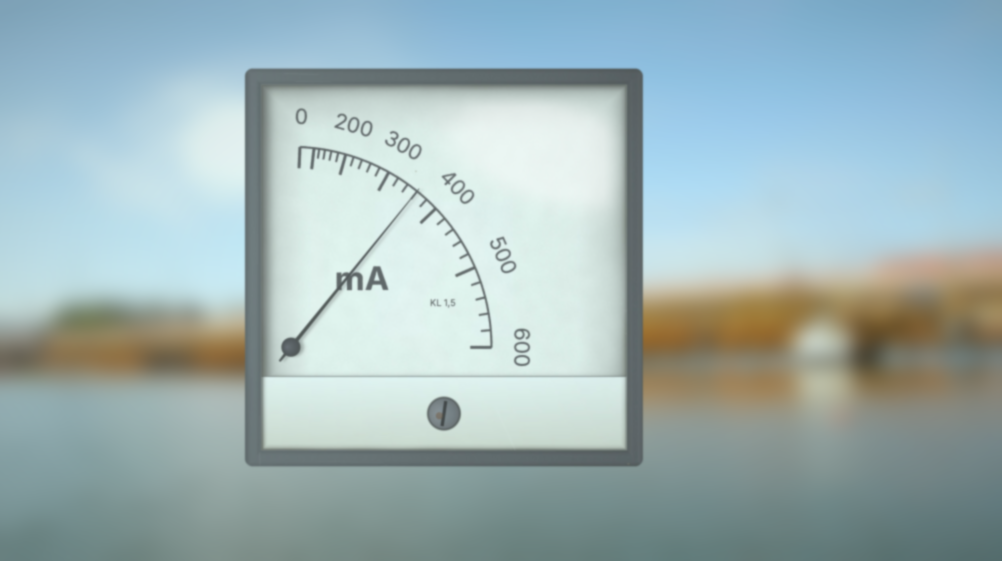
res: 360
